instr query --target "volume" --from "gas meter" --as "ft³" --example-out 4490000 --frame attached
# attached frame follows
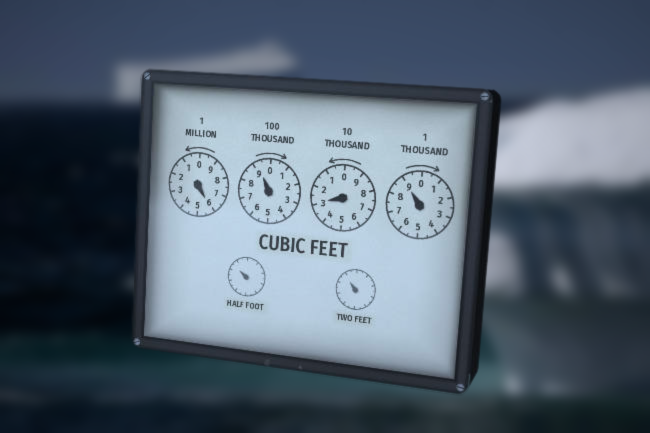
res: 592900
